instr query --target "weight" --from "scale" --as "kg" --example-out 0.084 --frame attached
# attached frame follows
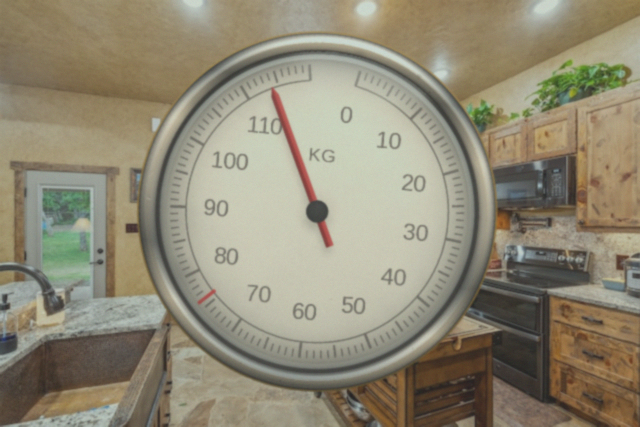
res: 114
